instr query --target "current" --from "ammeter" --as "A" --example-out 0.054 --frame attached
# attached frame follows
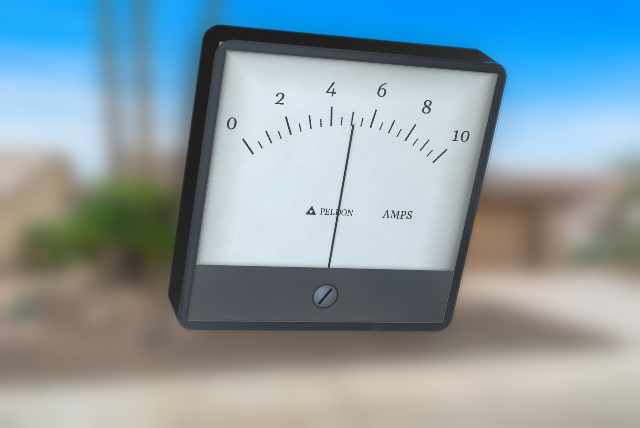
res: 5
